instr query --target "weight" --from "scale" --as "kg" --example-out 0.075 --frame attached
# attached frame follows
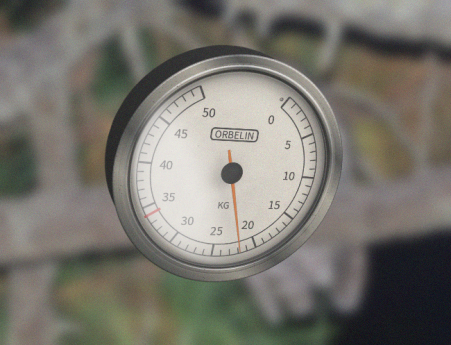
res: 22
